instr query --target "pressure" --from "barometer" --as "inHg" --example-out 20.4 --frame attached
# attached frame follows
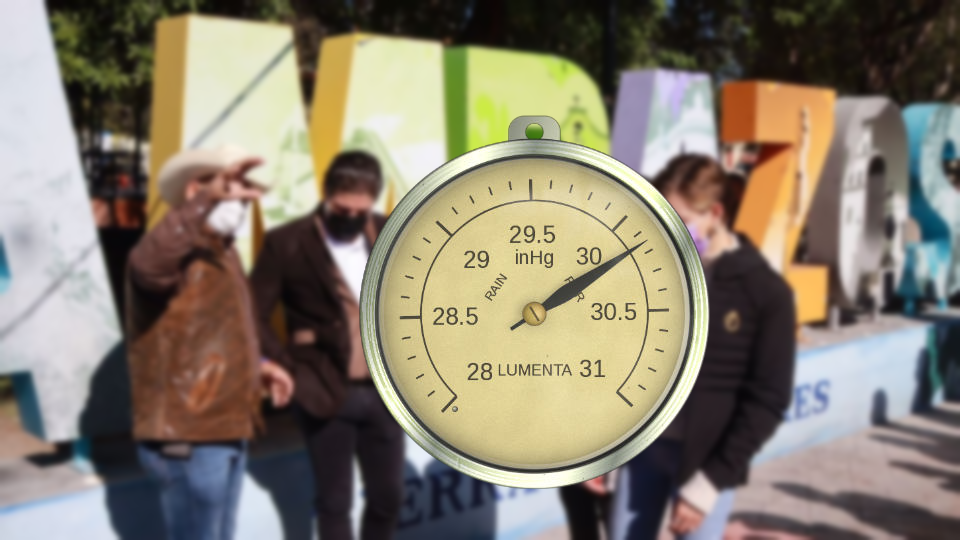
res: 30.15
